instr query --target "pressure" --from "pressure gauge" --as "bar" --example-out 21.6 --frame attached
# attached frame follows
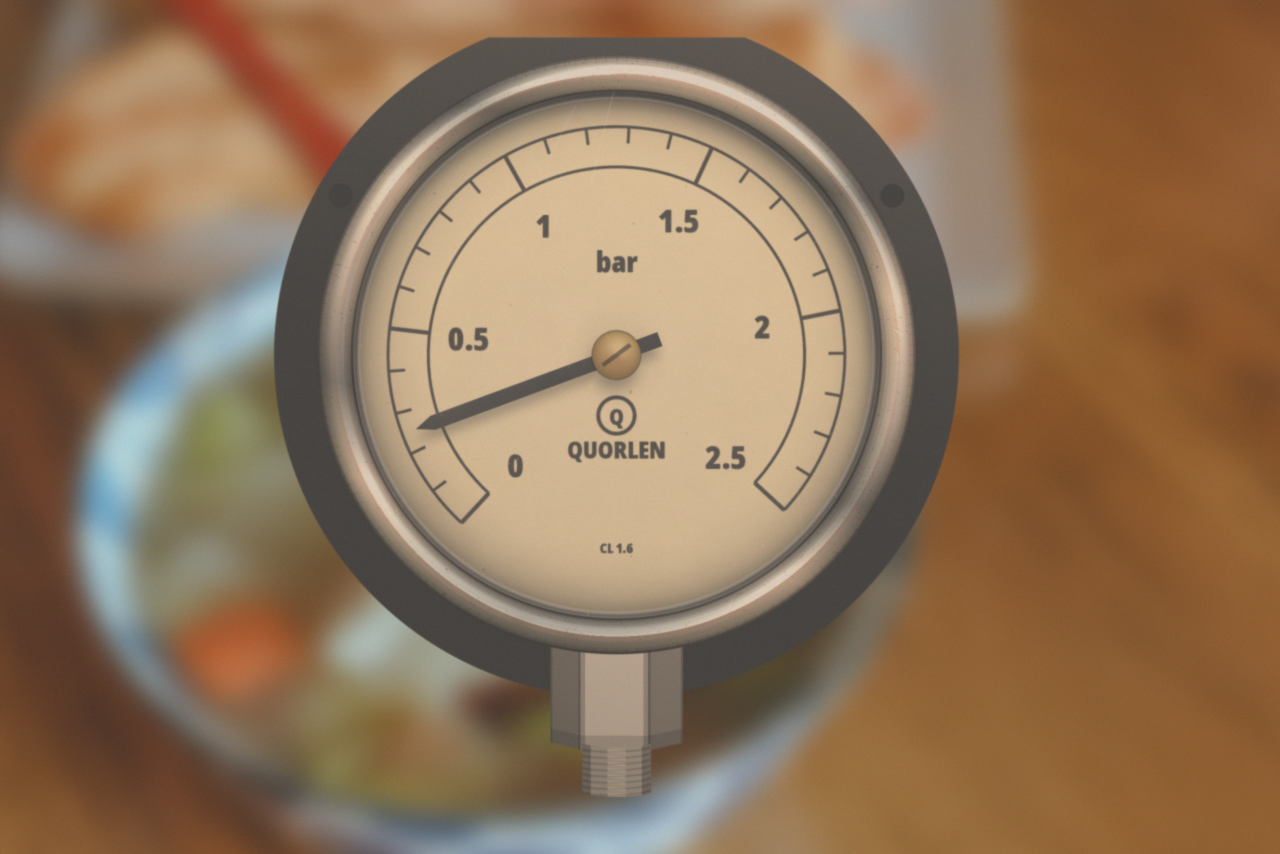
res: 0.25
